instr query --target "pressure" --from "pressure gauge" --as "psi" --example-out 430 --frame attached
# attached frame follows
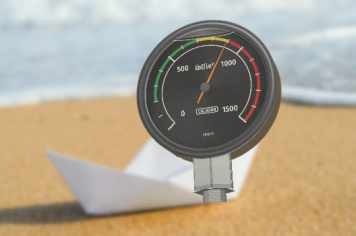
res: 900
